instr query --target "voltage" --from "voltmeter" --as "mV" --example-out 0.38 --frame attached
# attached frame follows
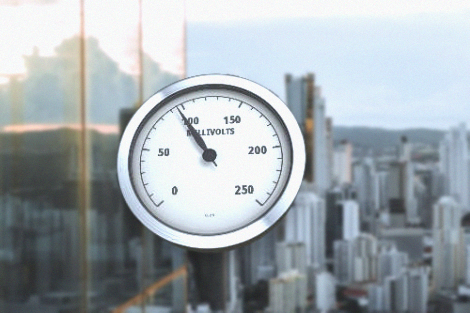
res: 95
